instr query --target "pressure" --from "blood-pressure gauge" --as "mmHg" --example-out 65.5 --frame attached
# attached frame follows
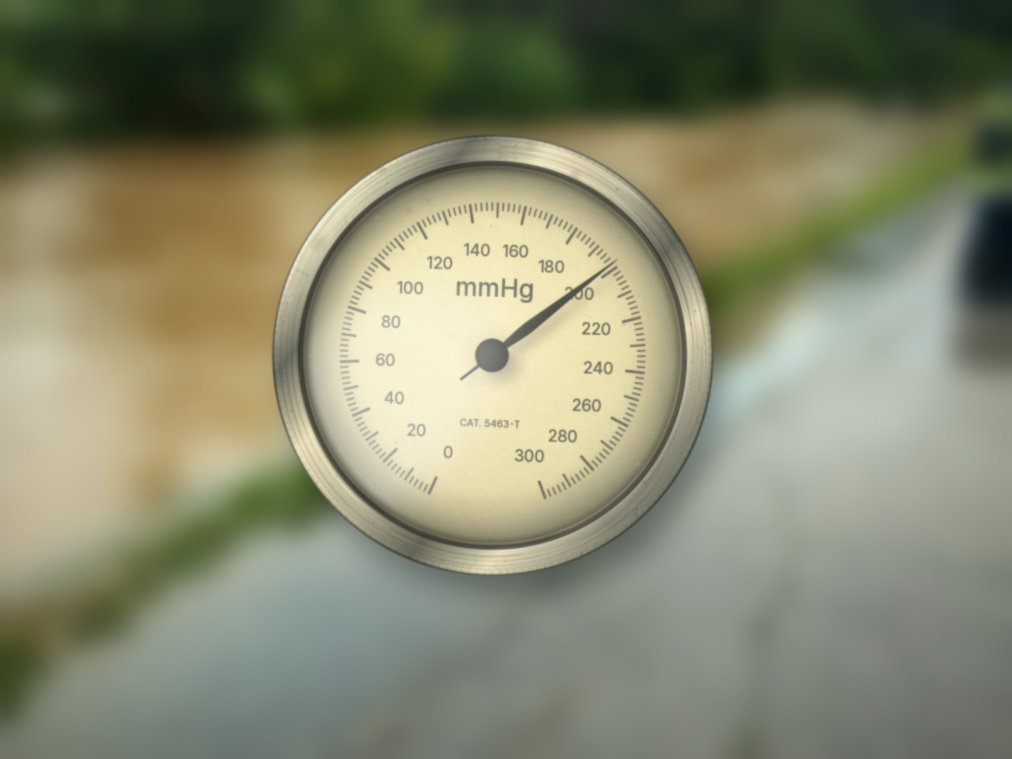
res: 198
